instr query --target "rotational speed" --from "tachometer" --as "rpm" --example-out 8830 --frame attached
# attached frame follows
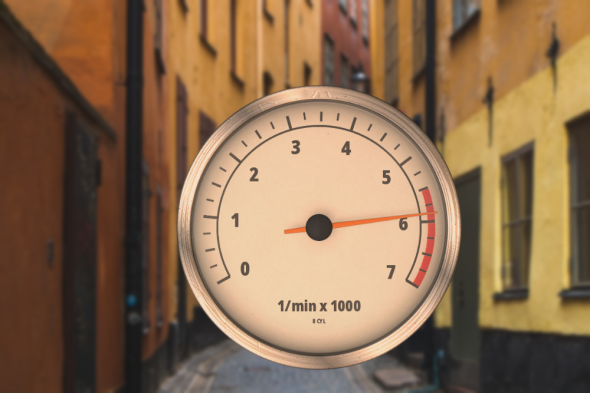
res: 5875
